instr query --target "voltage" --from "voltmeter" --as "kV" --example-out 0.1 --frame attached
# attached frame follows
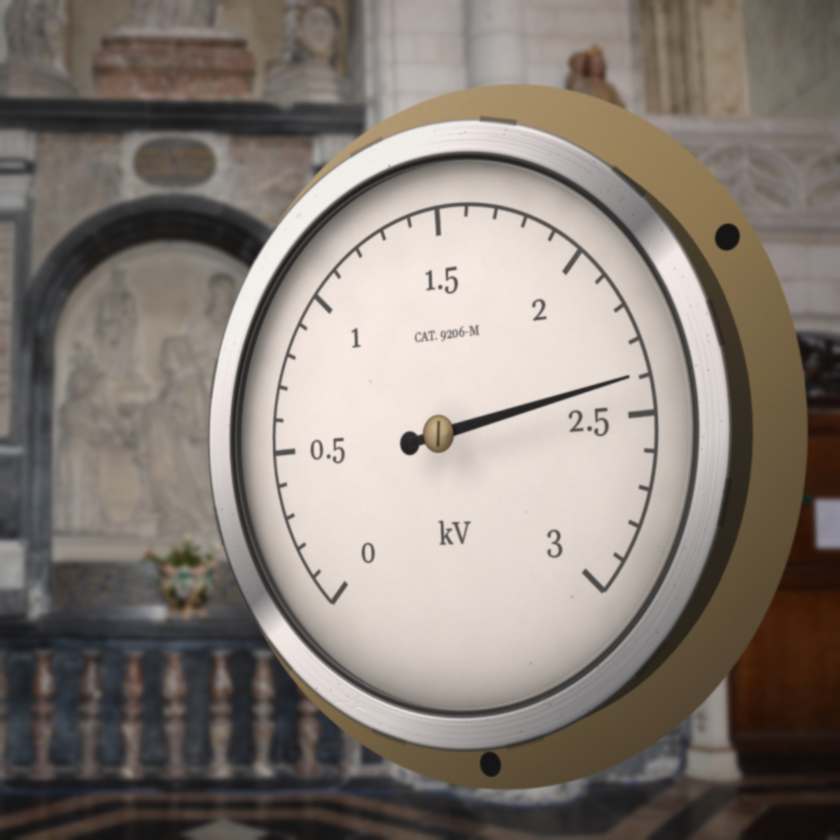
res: 2.4
